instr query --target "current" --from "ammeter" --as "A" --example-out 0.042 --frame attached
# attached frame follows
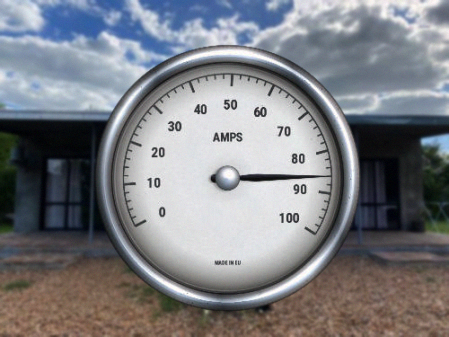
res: 86
